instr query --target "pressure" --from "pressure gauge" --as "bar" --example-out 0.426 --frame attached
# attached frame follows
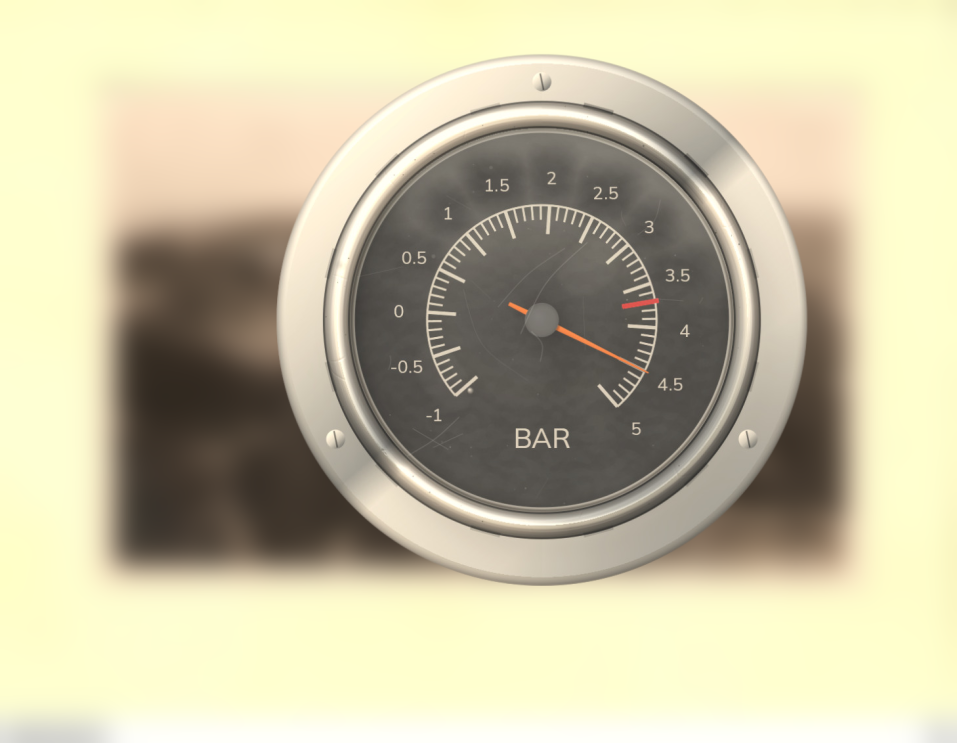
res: 4.5
